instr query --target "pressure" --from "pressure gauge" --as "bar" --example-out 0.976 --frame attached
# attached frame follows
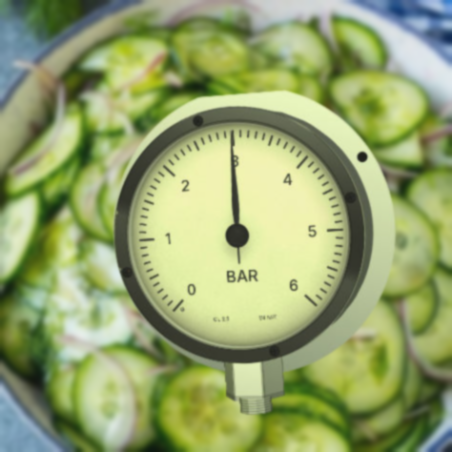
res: 3
